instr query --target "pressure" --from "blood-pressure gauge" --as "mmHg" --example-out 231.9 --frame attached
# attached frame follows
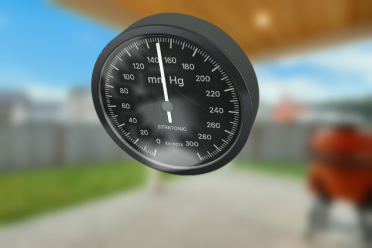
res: 150
